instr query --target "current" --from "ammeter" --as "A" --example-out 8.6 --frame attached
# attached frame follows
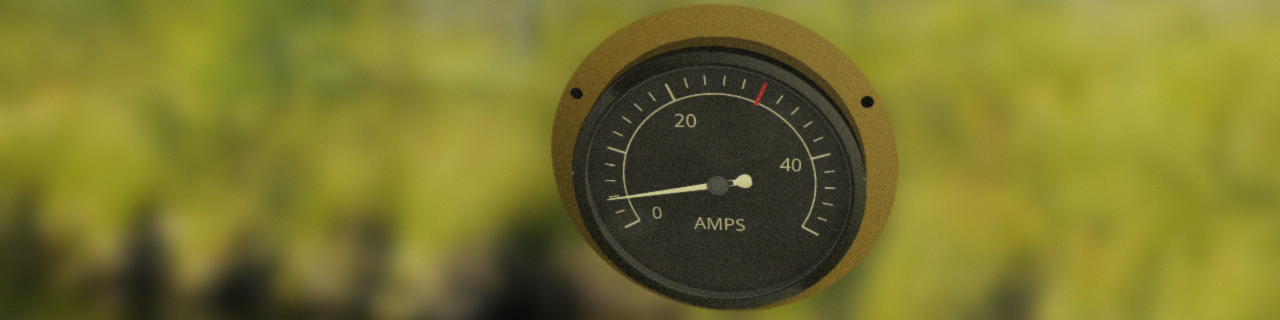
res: 4
